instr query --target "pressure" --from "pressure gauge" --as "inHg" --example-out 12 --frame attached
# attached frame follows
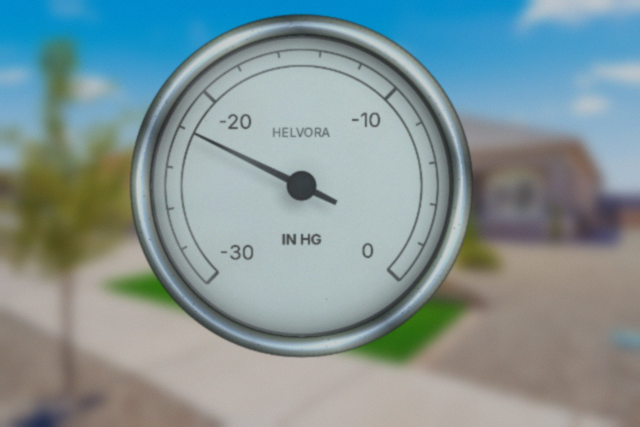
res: -22
